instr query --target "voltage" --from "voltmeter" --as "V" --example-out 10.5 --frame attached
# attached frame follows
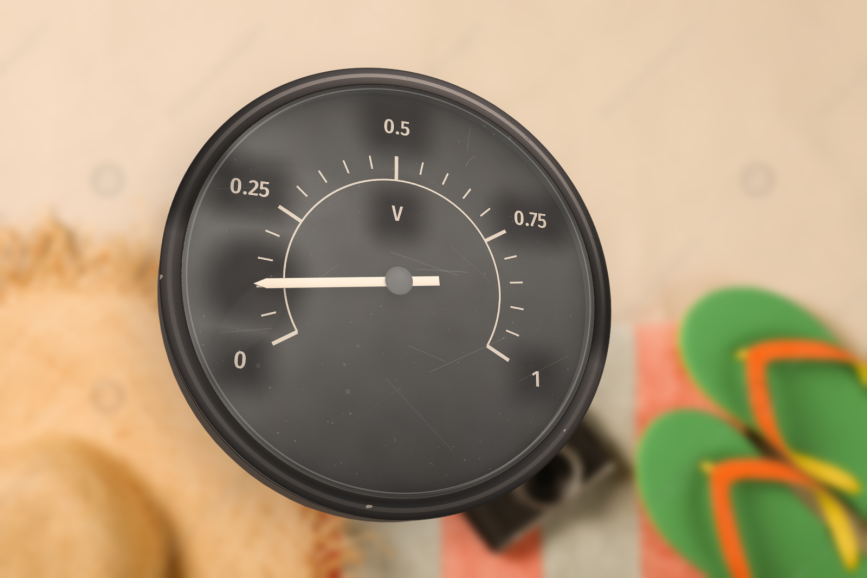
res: 0.1
